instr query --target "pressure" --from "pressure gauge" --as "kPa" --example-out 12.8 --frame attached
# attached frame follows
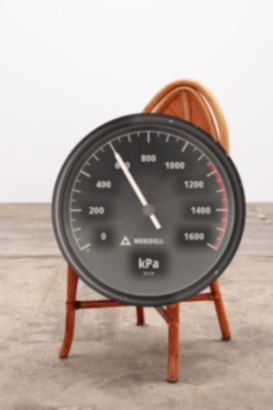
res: 600
